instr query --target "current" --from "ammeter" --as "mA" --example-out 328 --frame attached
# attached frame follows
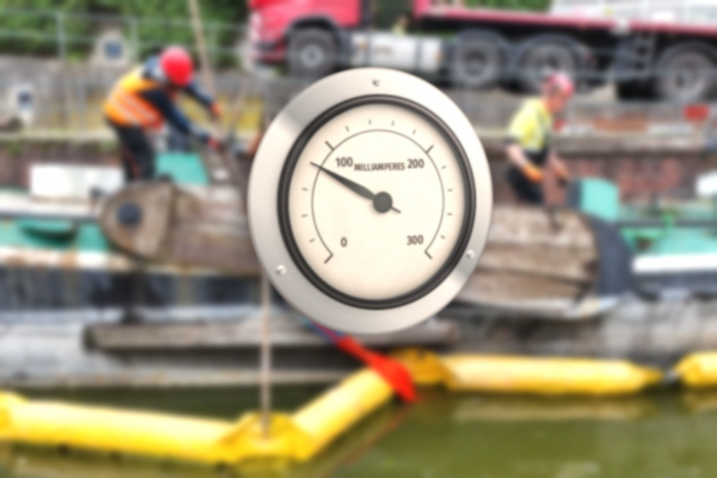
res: 80
